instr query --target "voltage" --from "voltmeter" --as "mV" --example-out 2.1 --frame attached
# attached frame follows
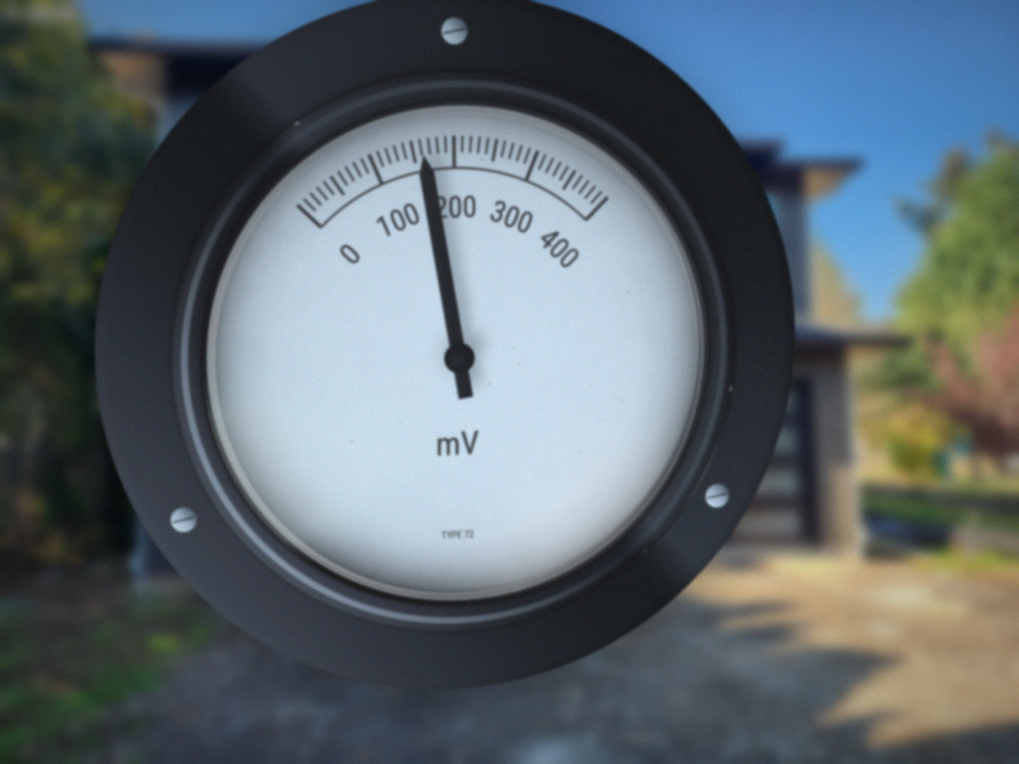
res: 160
